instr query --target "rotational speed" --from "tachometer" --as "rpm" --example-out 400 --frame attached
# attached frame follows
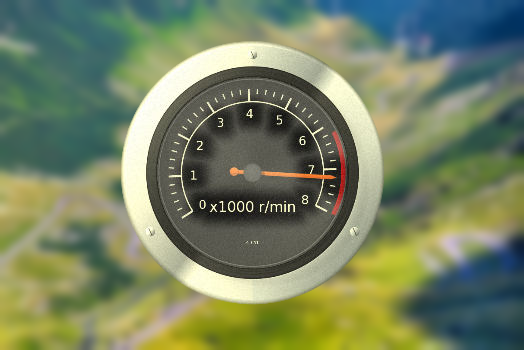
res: 7200
